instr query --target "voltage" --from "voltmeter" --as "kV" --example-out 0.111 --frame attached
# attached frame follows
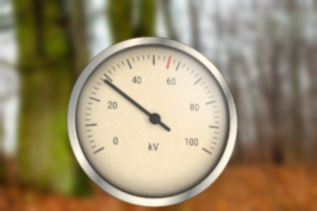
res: 28
